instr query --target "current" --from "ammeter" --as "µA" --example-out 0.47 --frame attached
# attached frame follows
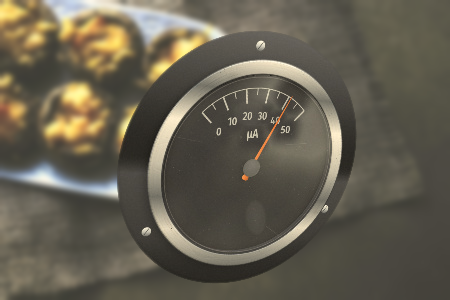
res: 40
